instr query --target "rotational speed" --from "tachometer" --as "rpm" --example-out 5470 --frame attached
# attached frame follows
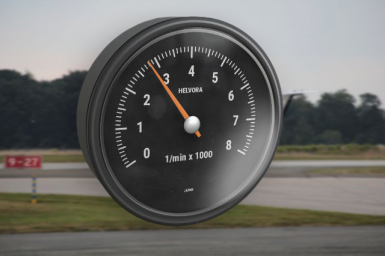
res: 2800
